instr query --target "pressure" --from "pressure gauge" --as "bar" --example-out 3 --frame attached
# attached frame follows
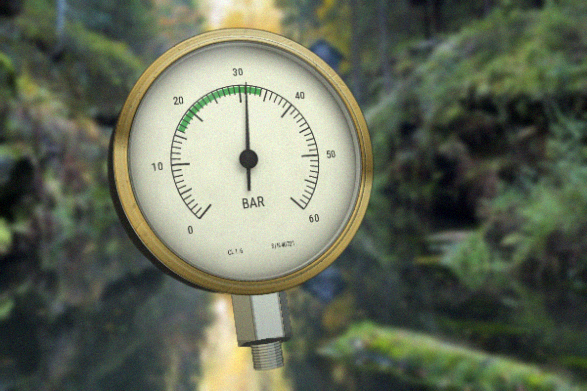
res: 31
